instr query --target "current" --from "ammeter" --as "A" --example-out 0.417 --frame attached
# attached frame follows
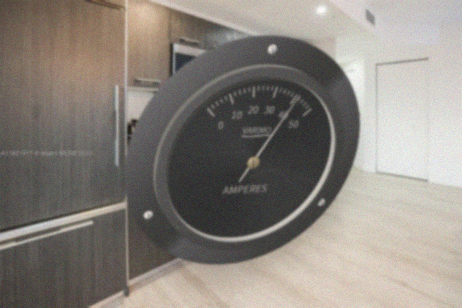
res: 40
